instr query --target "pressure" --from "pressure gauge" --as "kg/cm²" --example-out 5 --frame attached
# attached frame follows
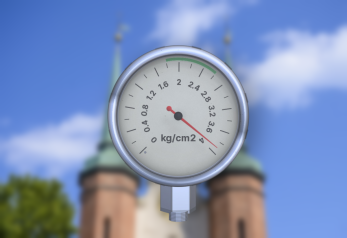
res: 3.9
